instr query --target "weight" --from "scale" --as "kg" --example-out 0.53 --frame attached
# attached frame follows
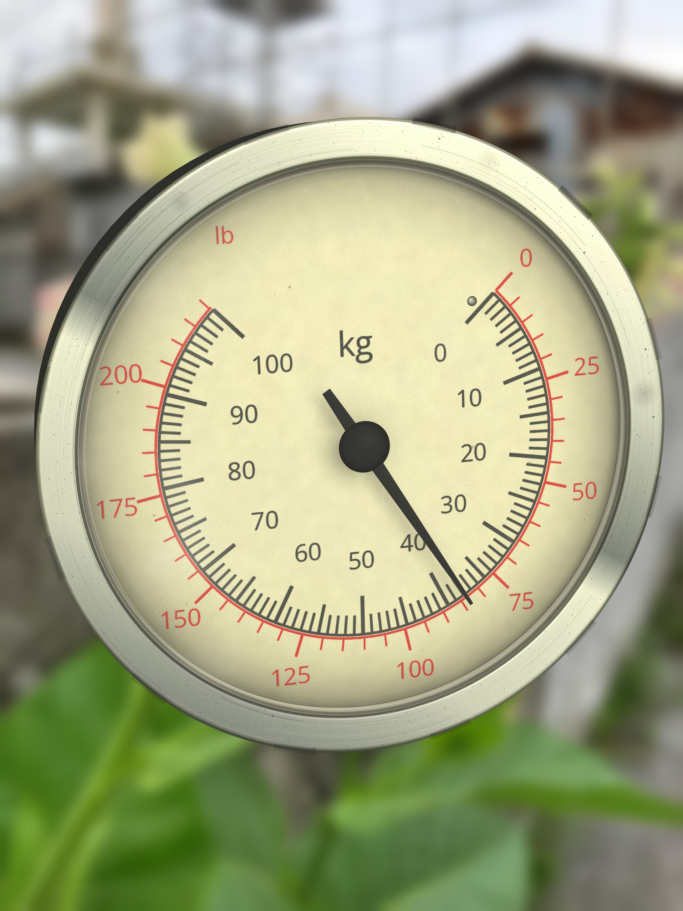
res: 38
